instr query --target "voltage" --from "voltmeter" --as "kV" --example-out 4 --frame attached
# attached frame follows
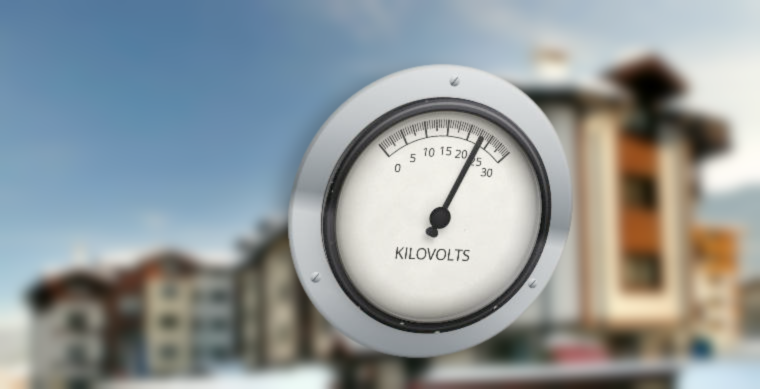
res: 22.5
